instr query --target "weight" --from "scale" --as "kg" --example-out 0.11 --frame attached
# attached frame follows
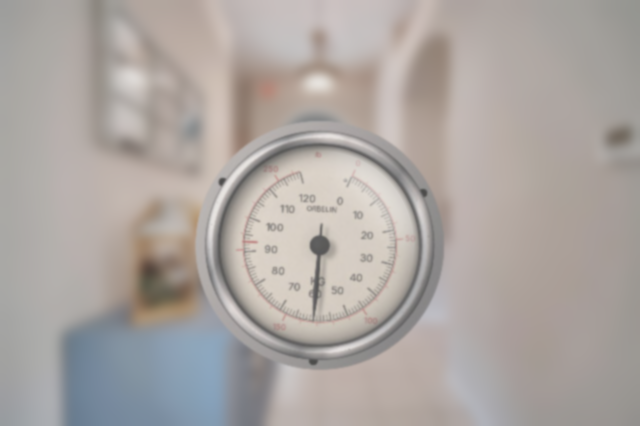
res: 60
